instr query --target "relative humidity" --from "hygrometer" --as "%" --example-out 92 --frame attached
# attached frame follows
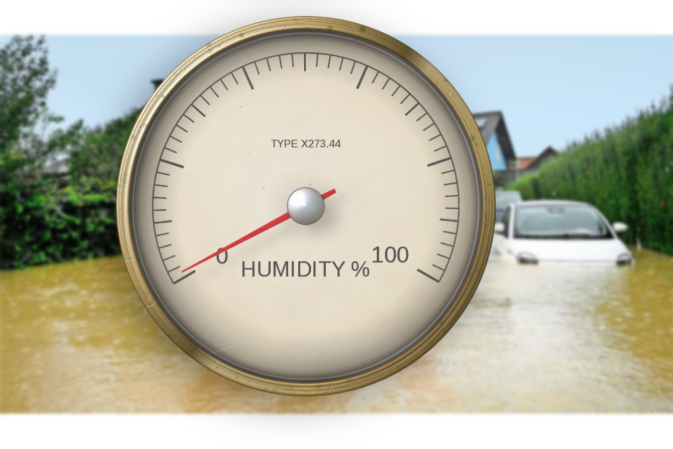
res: 1
